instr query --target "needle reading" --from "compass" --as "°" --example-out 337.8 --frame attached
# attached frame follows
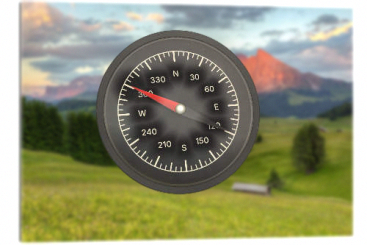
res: 300
